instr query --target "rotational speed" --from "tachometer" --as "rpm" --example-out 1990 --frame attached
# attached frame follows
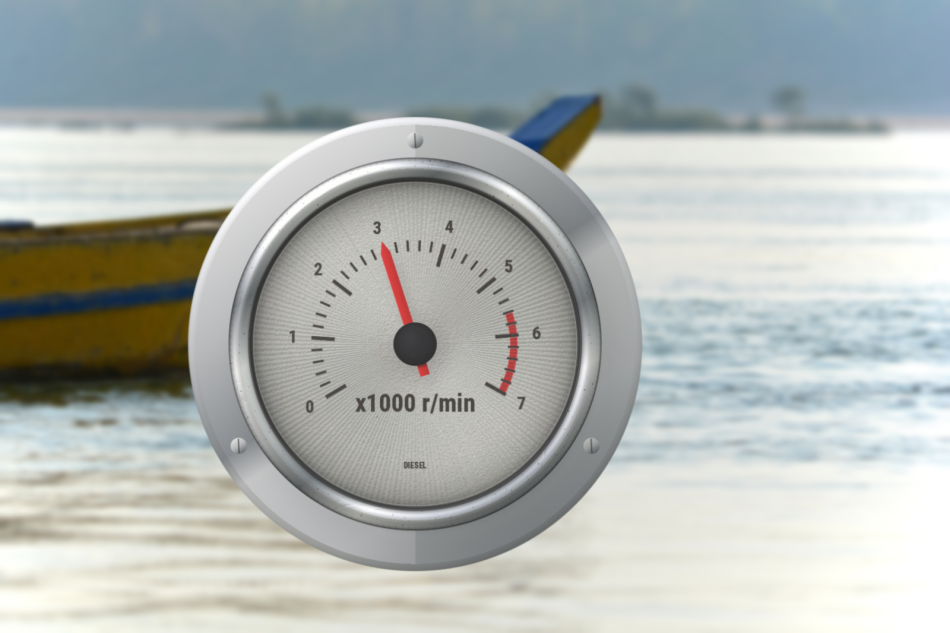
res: 3000
